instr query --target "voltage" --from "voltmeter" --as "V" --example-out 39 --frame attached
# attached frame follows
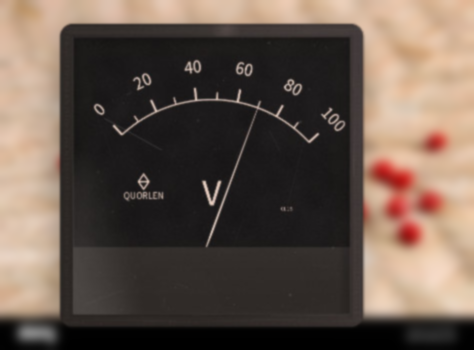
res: 70
